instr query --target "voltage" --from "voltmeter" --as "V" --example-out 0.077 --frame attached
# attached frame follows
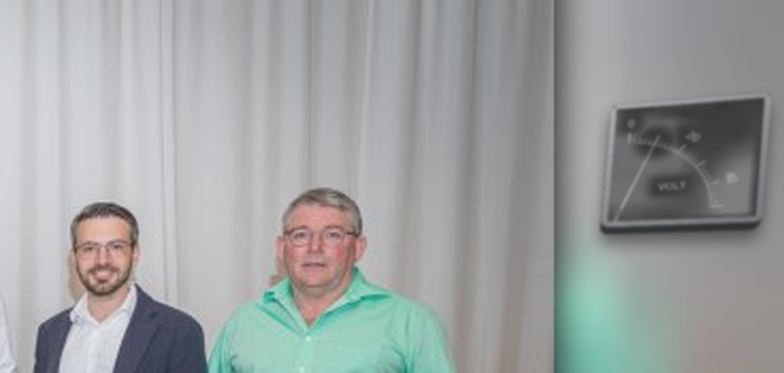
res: 10
